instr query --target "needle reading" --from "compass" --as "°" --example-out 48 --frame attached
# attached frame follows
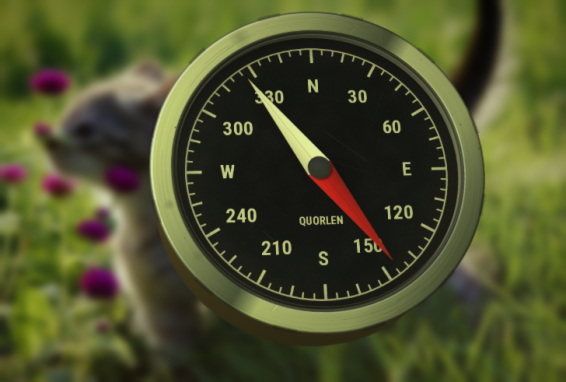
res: 145
